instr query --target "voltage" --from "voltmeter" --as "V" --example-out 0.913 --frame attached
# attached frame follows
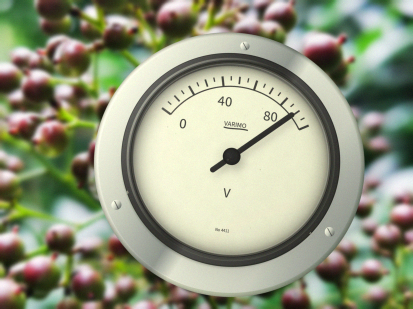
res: 90
